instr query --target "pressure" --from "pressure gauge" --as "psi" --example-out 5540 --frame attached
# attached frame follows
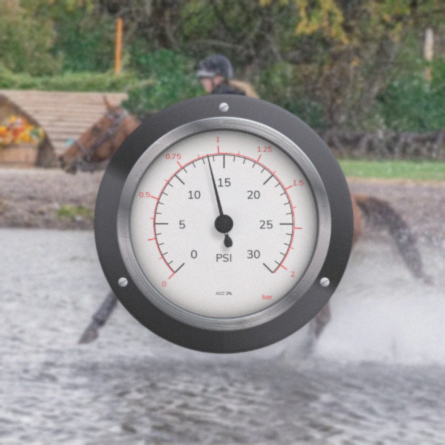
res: 13.5
